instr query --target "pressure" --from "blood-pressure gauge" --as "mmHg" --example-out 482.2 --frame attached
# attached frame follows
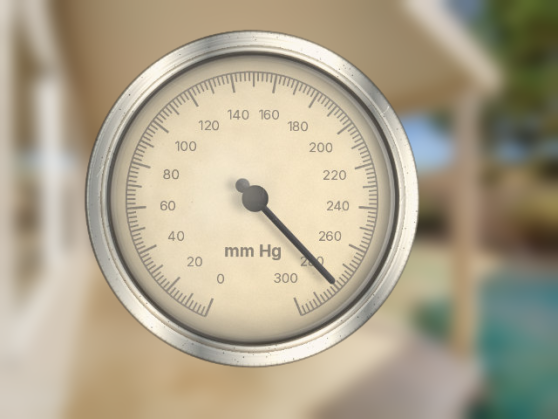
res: 280
